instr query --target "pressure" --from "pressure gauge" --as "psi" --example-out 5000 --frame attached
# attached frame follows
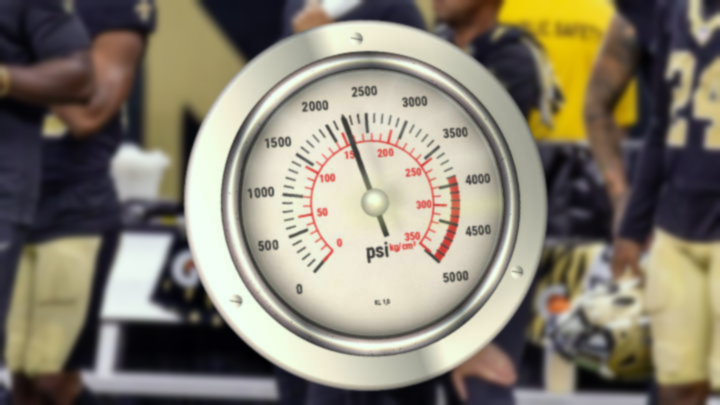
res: 2200
